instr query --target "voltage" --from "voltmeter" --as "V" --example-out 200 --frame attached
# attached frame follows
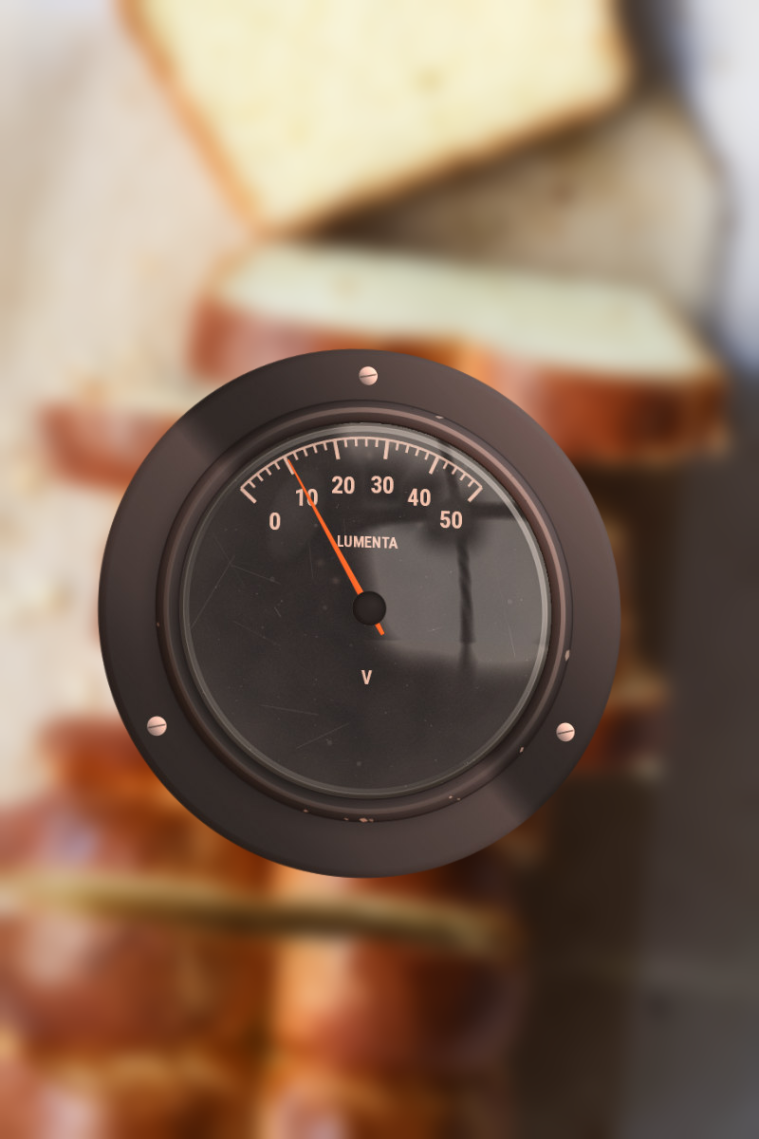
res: 10
